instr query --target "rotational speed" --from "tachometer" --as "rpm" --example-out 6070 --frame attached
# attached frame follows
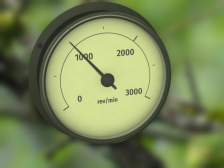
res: 1000
